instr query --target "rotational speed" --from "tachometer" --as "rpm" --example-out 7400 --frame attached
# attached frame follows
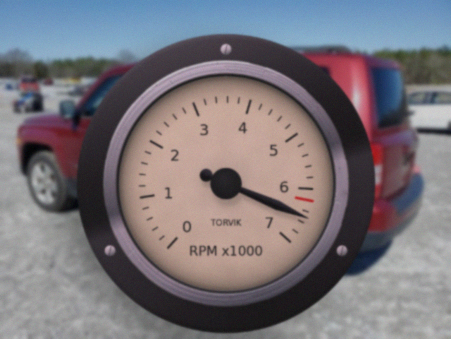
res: 6500
